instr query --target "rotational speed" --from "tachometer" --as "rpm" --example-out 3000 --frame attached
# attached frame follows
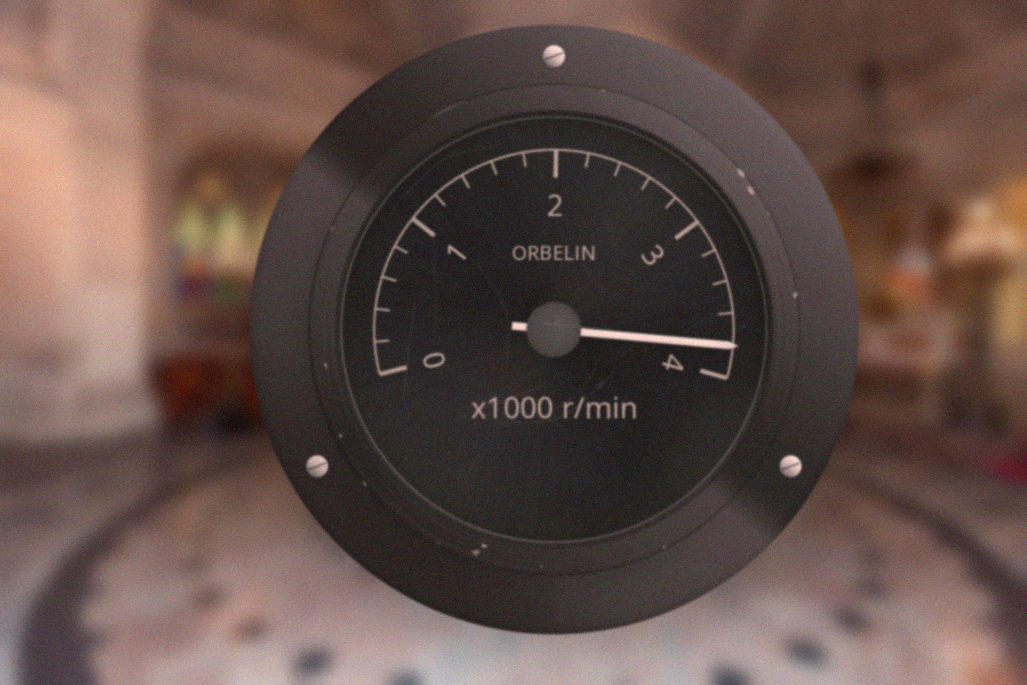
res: 3800
